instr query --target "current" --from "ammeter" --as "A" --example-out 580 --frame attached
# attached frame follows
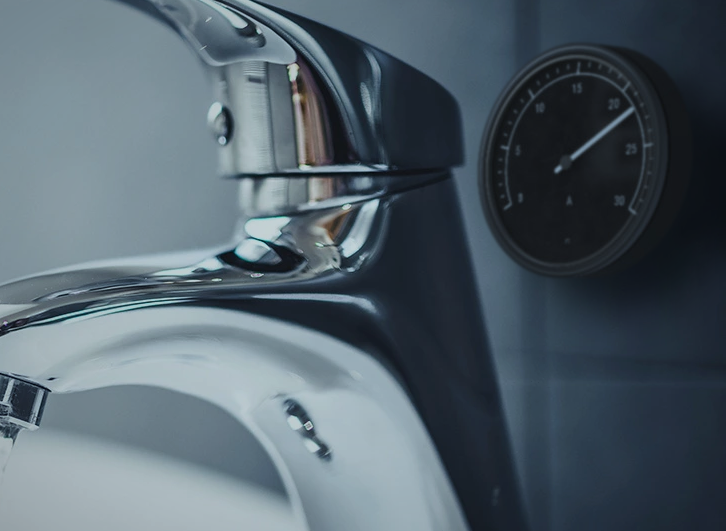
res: 22
